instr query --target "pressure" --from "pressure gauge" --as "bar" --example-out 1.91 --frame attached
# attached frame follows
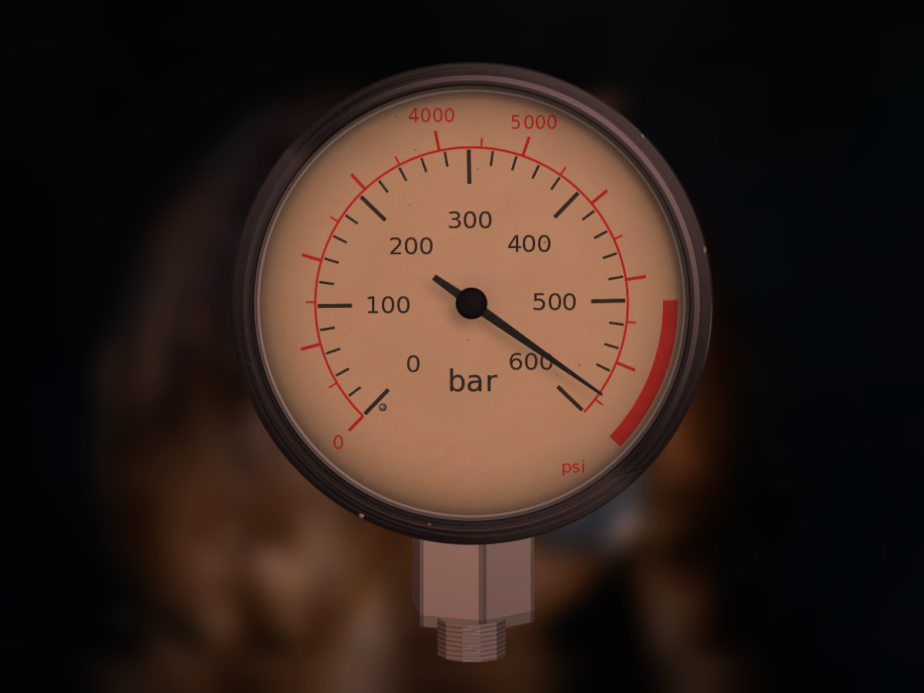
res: 580
